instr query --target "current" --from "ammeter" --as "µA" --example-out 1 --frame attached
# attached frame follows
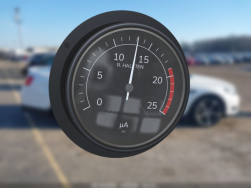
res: 13
